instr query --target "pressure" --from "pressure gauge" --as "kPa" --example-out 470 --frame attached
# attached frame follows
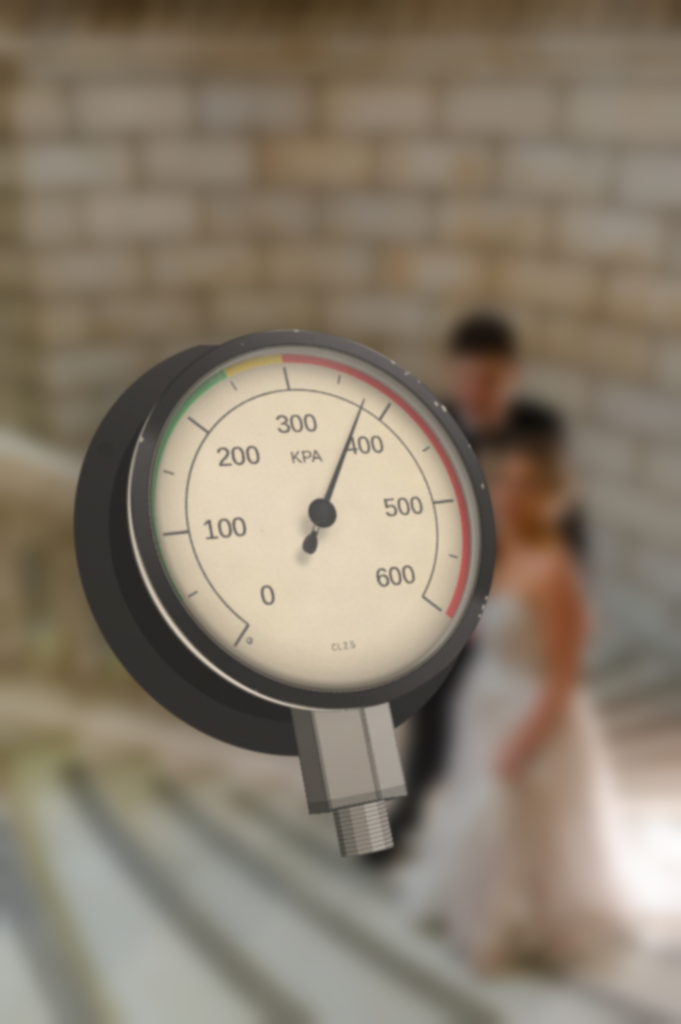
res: 375
